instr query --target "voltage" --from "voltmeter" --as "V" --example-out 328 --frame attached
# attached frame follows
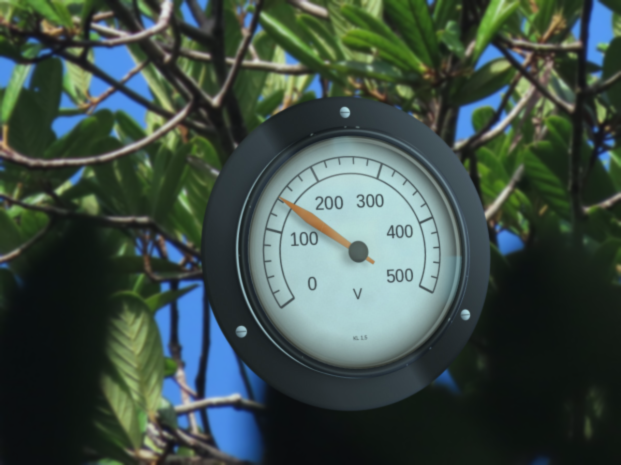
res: 140
